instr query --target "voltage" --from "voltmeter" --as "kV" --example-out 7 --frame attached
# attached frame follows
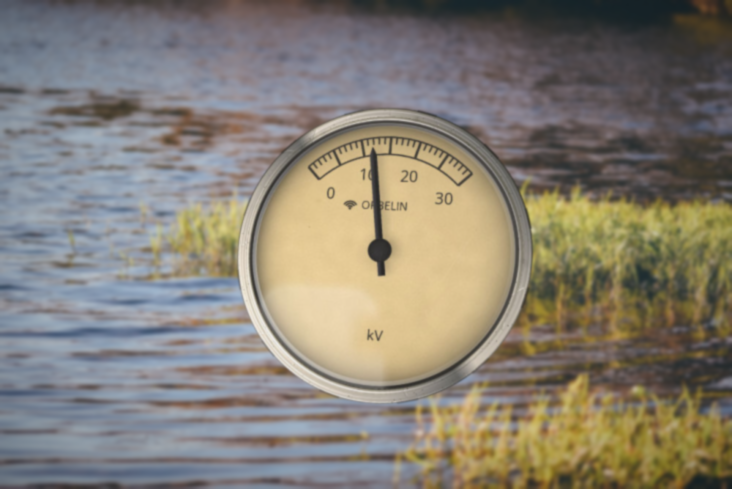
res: 12
